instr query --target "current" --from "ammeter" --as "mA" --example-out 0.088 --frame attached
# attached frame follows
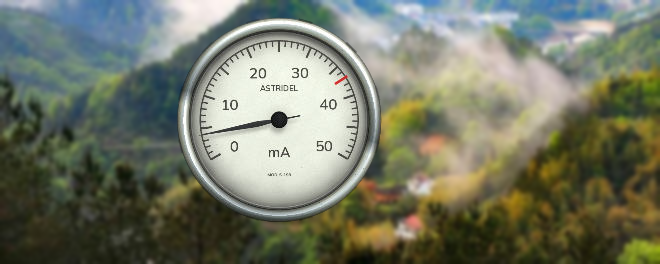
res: 4
